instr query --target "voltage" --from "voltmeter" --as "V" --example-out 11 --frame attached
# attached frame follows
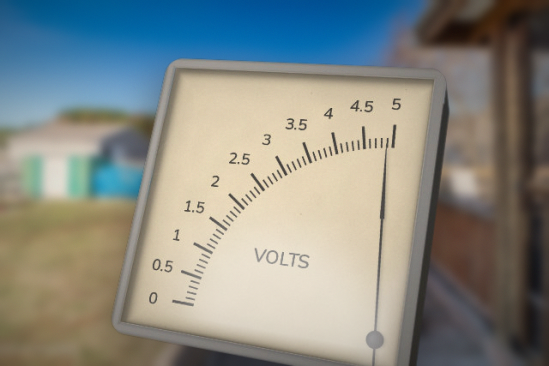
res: 4.9
